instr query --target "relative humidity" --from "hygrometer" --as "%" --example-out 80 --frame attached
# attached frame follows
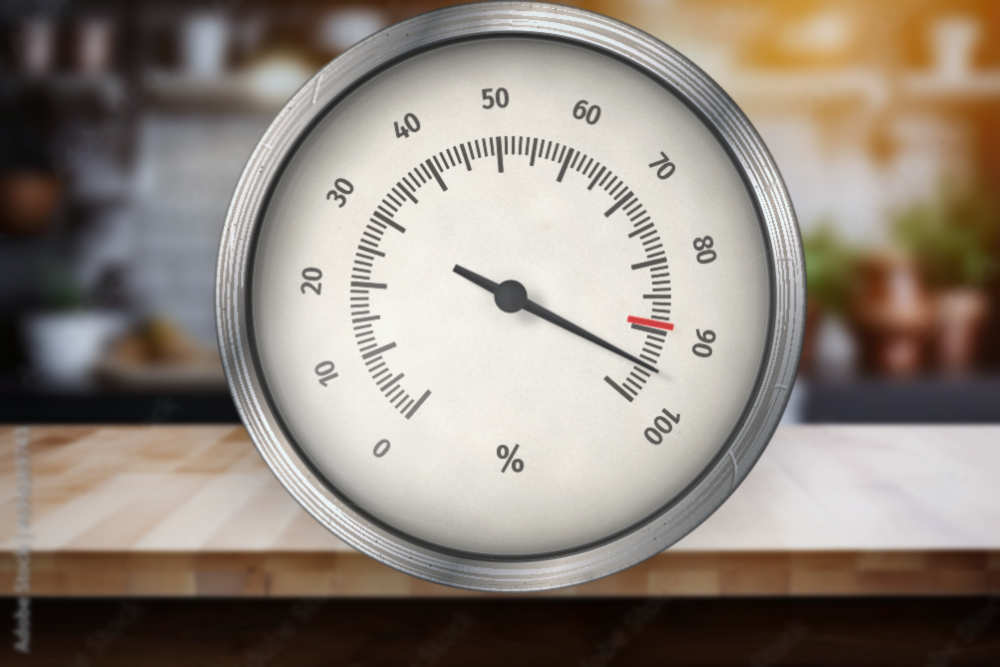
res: 95
